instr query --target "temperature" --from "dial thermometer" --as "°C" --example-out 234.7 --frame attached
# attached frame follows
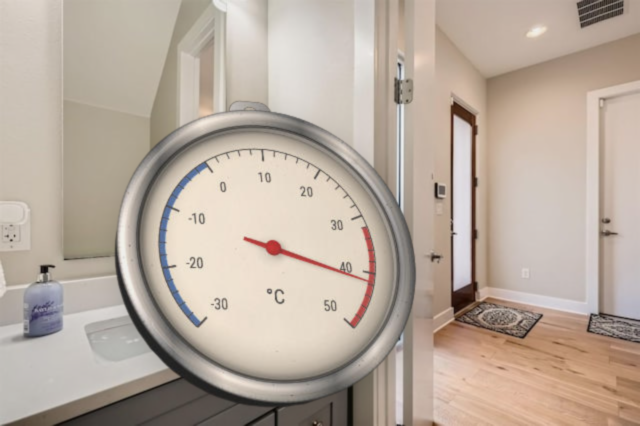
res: 42
